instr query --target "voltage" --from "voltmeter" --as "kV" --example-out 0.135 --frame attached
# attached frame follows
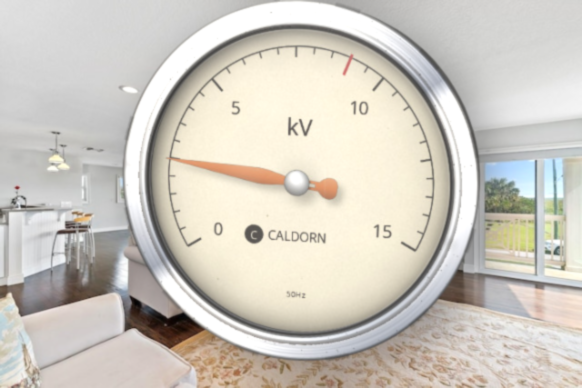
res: 2.5
